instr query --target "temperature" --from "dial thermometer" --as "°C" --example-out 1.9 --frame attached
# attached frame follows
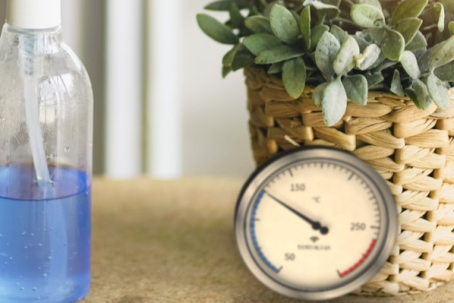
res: 125
